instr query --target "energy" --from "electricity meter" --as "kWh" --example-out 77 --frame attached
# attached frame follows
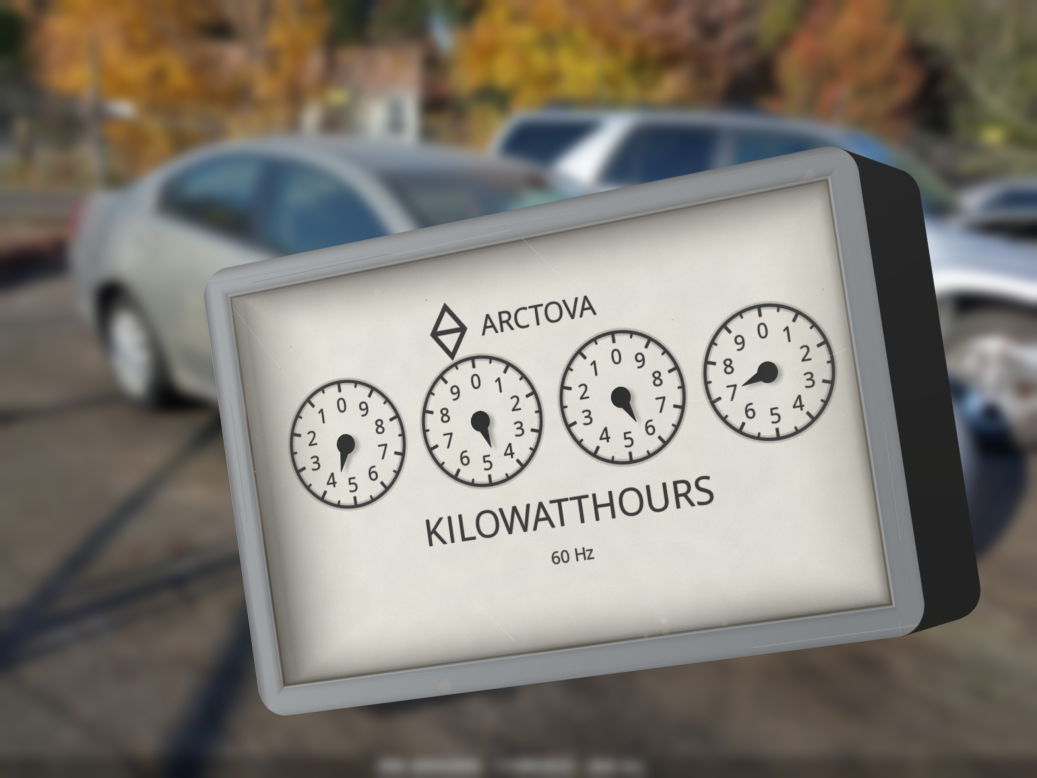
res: 4457
